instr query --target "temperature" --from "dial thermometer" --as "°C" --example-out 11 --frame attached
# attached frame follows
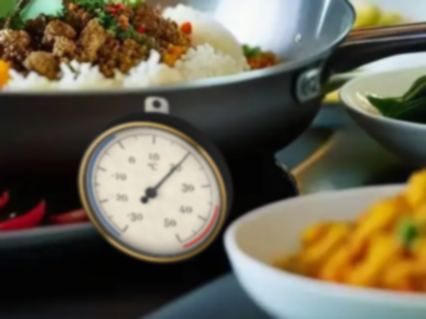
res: 20
